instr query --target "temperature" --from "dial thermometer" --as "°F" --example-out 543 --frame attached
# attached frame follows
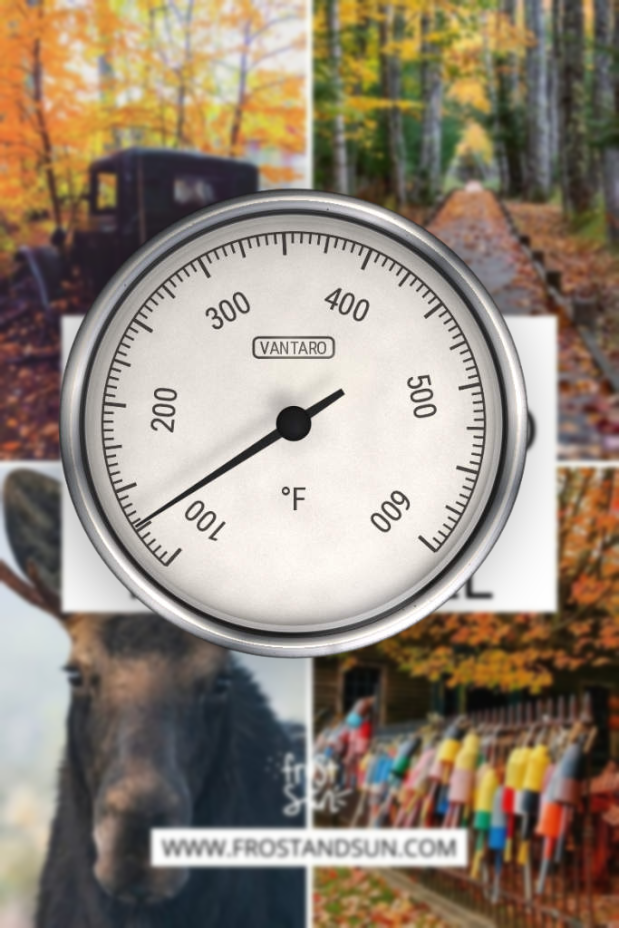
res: 127.5
